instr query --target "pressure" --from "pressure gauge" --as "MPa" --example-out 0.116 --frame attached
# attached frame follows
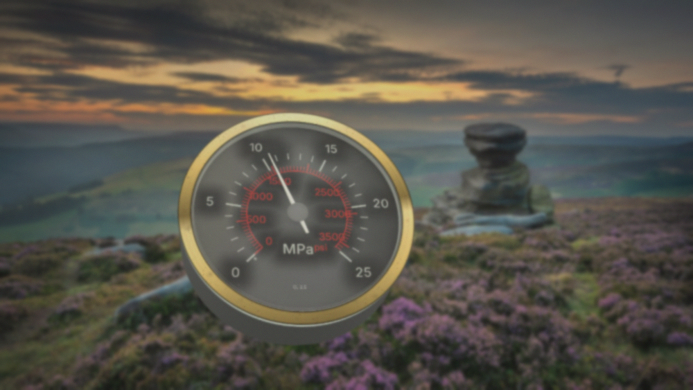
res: 10.5
